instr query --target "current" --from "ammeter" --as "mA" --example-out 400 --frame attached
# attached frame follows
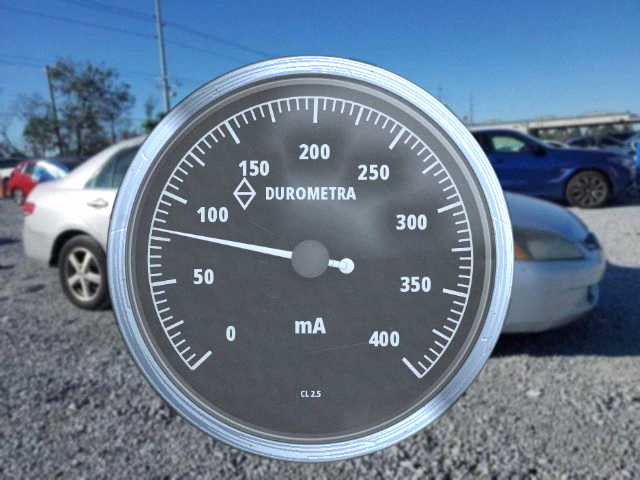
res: 80
